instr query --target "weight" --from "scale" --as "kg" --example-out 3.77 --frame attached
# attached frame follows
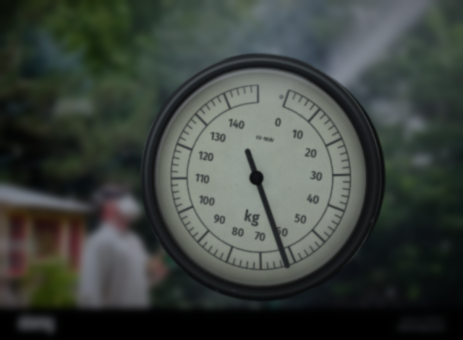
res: 62
